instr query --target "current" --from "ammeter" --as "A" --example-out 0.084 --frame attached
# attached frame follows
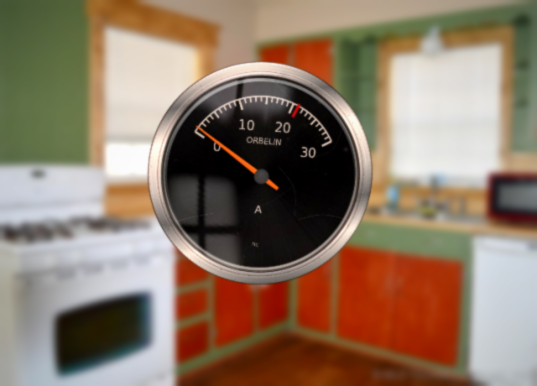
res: 1
